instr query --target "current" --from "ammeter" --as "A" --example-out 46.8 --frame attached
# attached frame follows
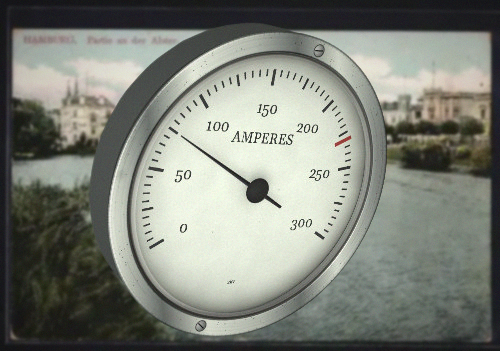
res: 75
